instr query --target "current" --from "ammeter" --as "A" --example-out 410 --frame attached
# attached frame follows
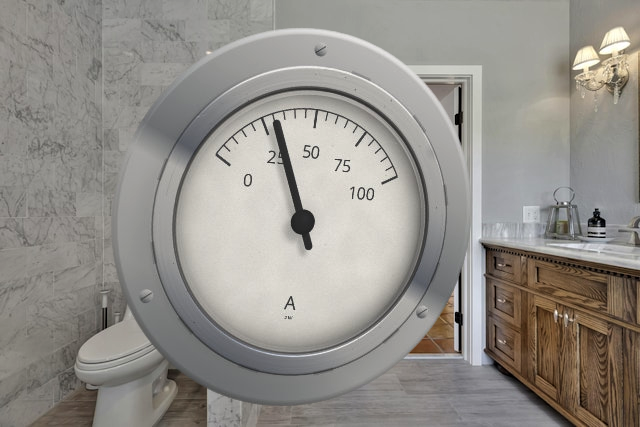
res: 30
